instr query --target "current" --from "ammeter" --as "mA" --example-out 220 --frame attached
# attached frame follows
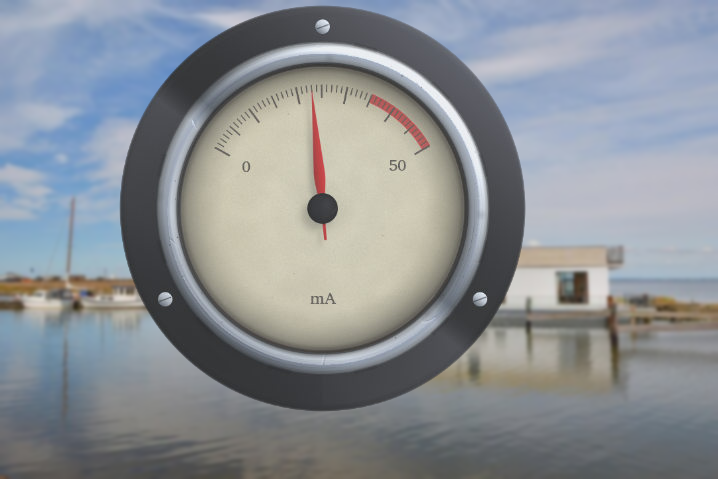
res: 23
